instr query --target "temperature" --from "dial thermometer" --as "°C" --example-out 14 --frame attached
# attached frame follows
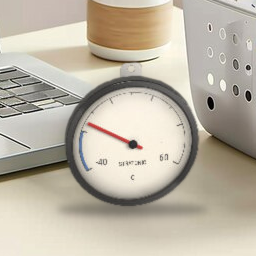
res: -15
